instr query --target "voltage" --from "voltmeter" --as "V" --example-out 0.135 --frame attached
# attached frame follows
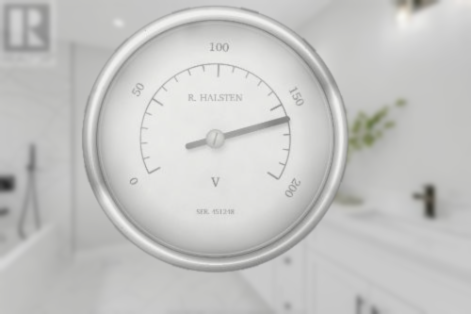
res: 160
